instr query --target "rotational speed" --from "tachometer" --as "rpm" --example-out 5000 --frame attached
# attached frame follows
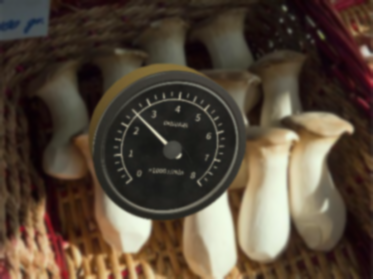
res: 2500
